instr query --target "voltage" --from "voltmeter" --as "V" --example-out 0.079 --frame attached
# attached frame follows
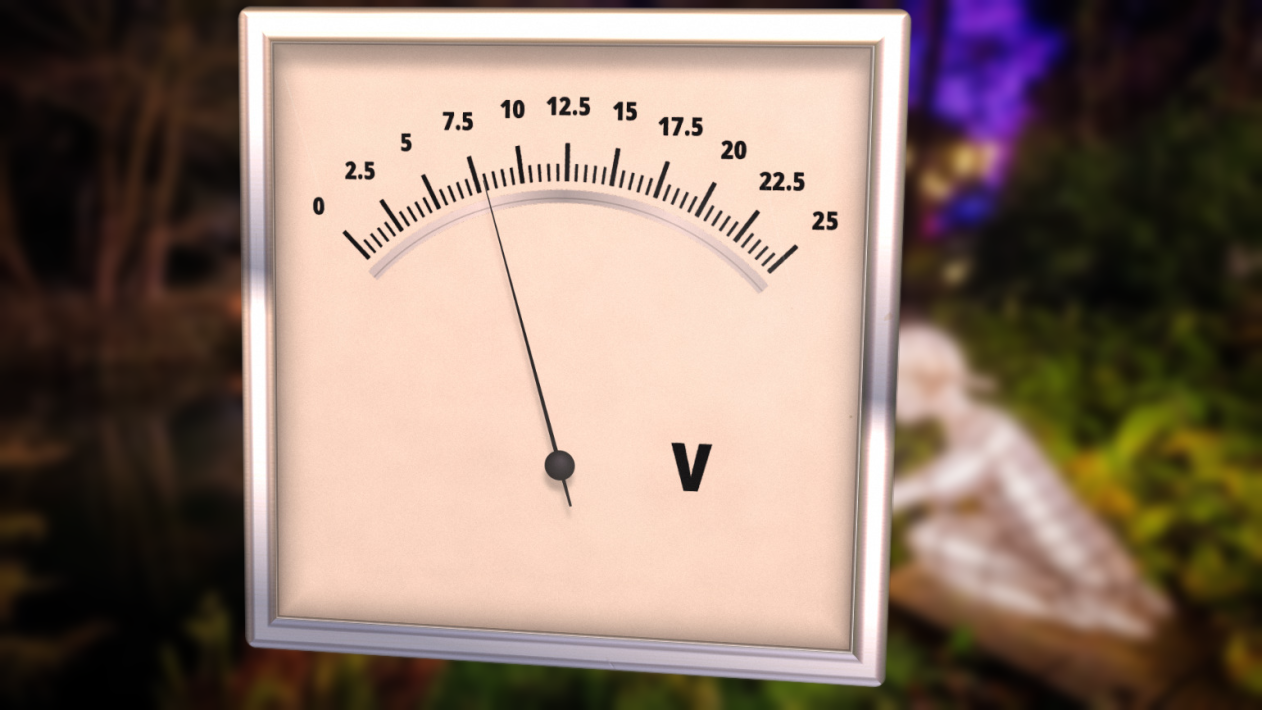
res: 8
